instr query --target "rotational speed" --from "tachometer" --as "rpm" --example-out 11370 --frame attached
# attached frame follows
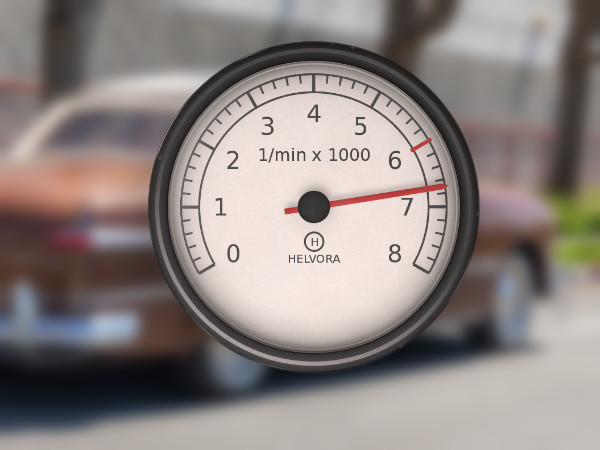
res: 6700
